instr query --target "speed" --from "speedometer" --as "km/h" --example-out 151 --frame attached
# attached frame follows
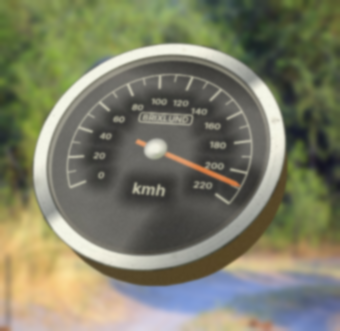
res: 210
